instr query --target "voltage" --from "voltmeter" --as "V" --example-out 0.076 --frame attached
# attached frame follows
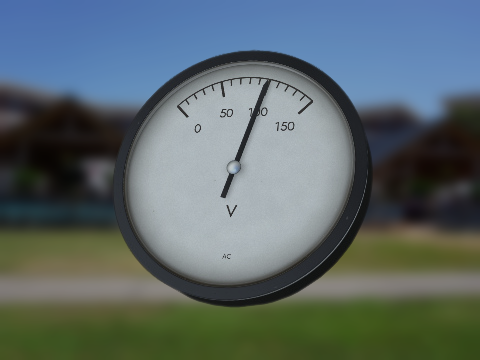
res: 100
